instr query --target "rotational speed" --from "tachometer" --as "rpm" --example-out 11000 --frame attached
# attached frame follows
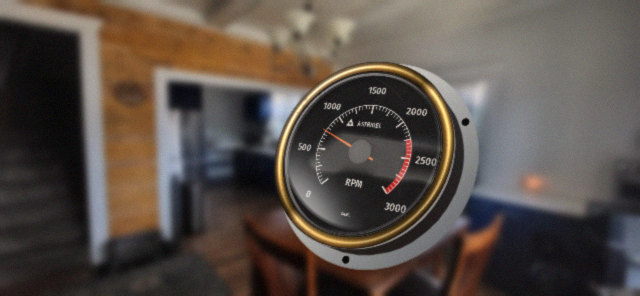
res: 750
